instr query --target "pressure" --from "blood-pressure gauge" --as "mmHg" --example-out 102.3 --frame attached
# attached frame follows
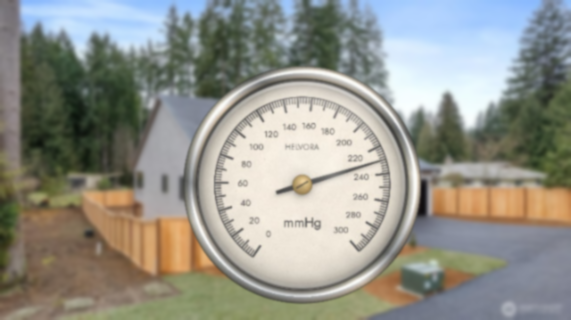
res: 230
